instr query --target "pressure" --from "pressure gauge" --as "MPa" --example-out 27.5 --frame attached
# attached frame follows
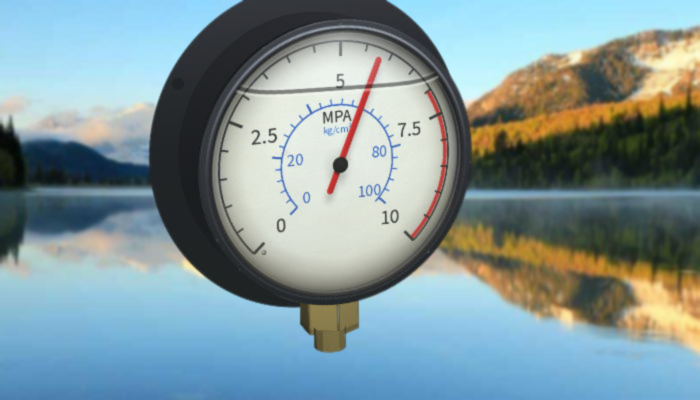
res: 5.75
